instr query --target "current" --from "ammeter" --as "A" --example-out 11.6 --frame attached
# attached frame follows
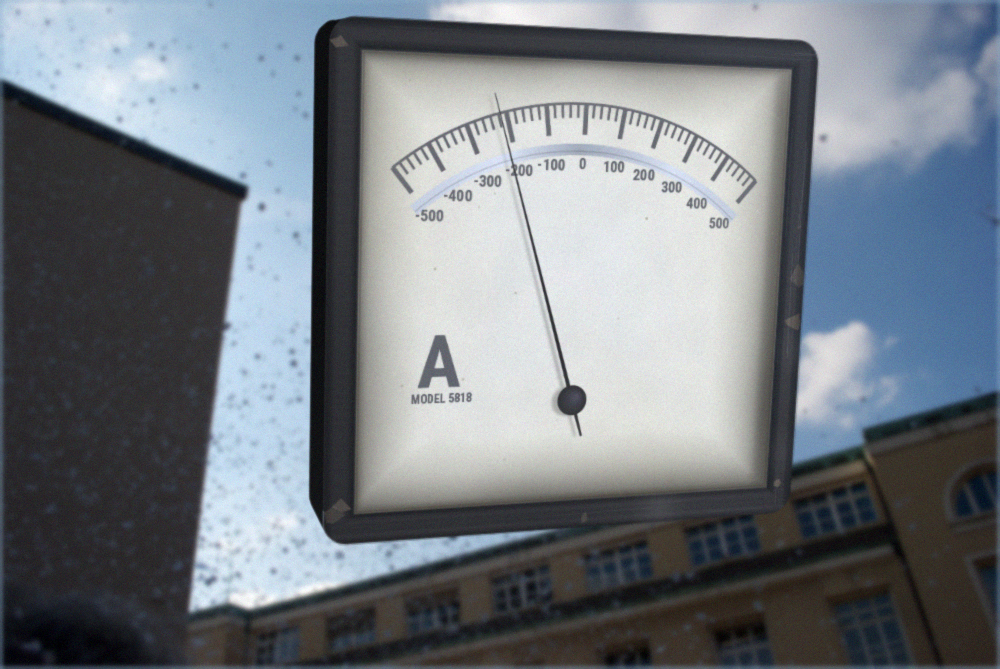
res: -220
